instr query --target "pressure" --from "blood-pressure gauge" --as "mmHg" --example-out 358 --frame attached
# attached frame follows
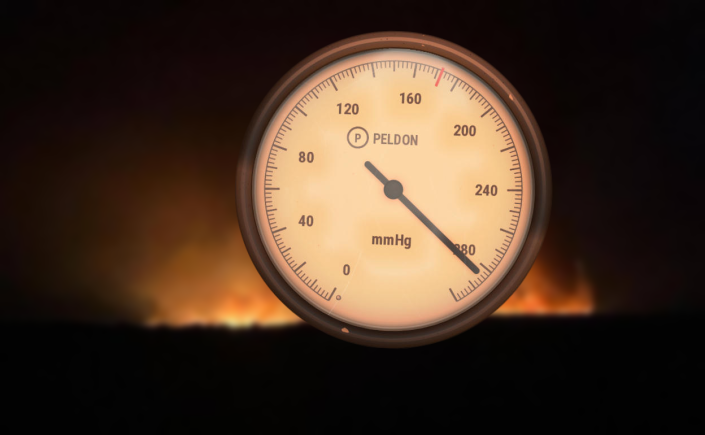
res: 284
